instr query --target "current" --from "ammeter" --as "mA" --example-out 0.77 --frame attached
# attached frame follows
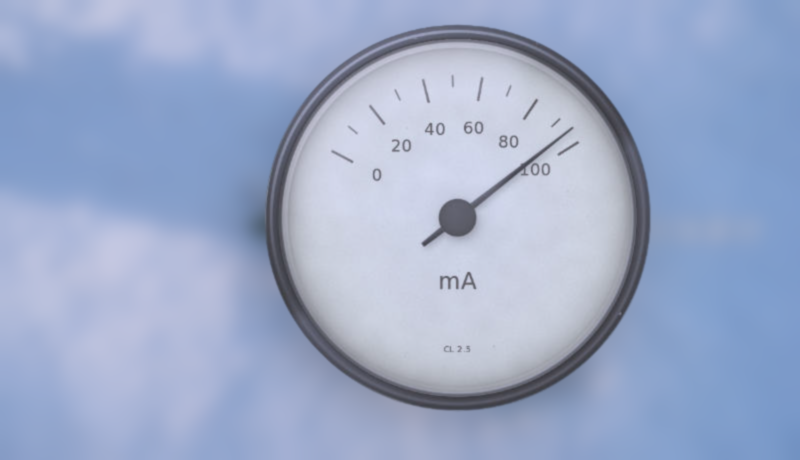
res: 95
